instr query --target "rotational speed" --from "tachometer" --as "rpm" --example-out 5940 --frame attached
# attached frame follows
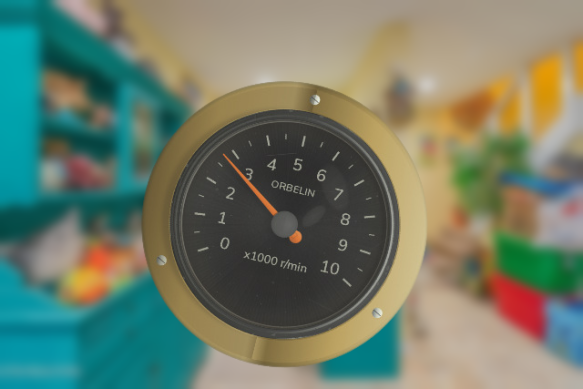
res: 2750
